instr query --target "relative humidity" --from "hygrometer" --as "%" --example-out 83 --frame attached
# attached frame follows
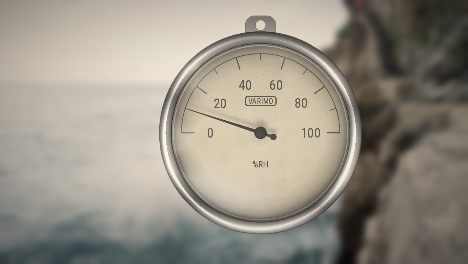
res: 10
